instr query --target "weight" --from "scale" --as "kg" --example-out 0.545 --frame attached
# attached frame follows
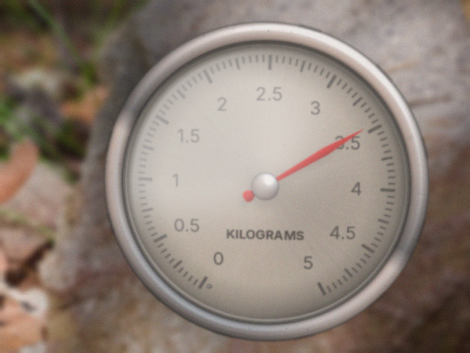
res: 3.45
